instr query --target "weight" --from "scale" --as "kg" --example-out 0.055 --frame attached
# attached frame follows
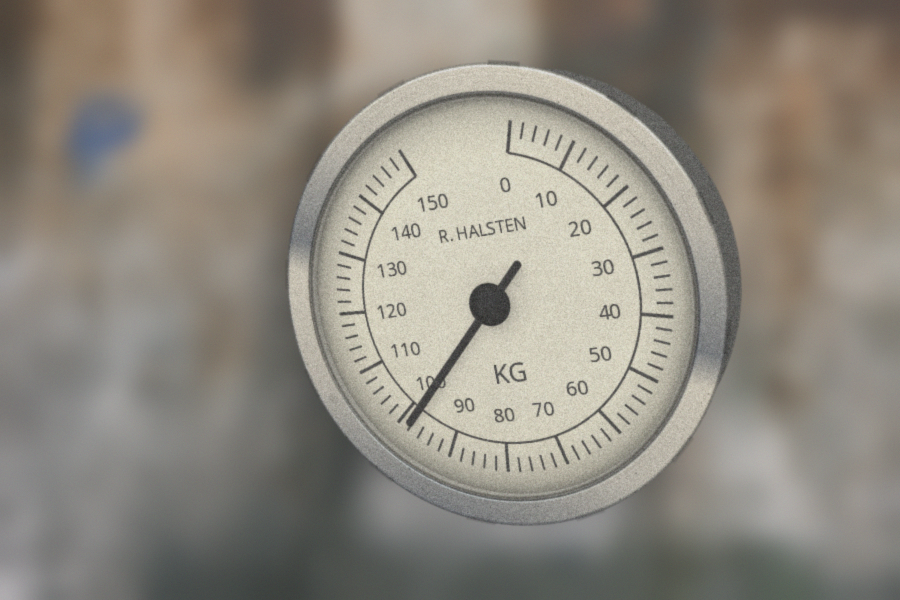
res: 98
